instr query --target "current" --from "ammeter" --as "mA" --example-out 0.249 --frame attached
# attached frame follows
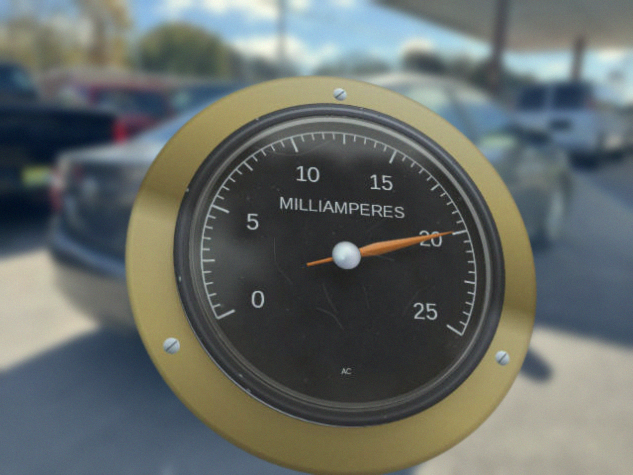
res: 20
